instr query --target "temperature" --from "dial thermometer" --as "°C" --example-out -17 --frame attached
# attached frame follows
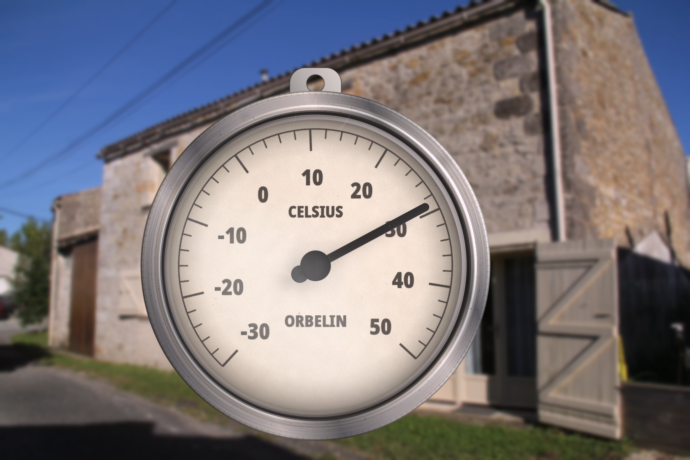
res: 29
